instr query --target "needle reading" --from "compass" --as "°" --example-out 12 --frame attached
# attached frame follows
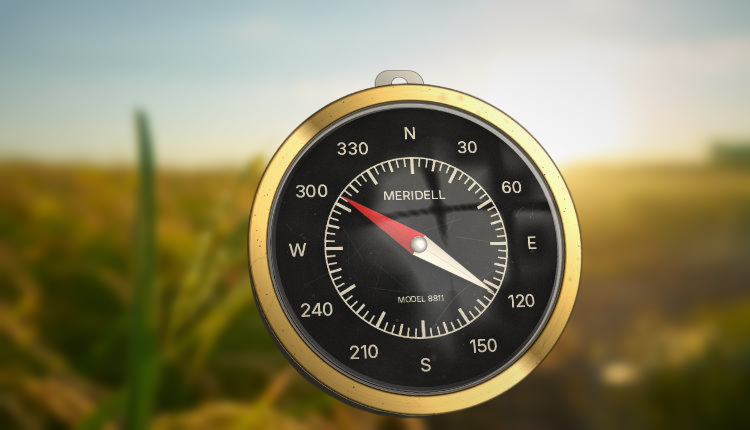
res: 305
